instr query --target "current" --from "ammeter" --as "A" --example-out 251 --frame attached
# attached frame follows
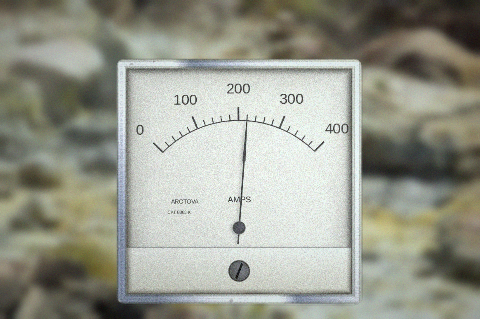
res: 220
